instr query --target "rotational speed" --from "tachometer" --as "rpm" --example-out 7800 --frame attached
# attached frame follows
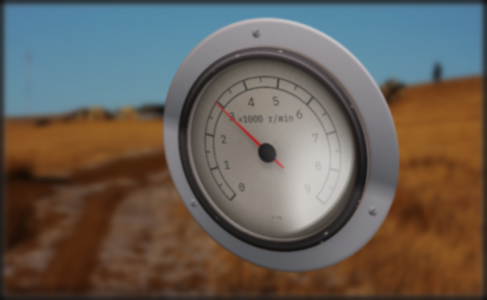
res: 3000
